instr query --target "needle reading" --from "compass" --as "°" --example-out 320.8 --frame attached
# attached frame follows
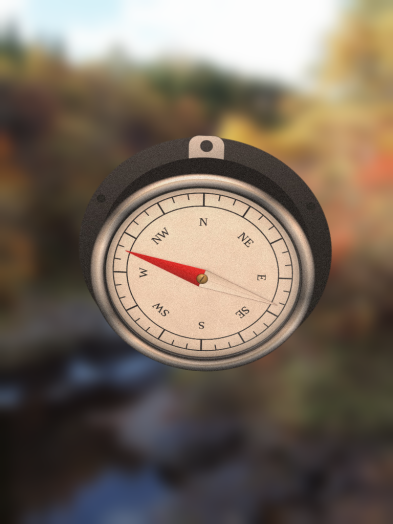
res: 290
